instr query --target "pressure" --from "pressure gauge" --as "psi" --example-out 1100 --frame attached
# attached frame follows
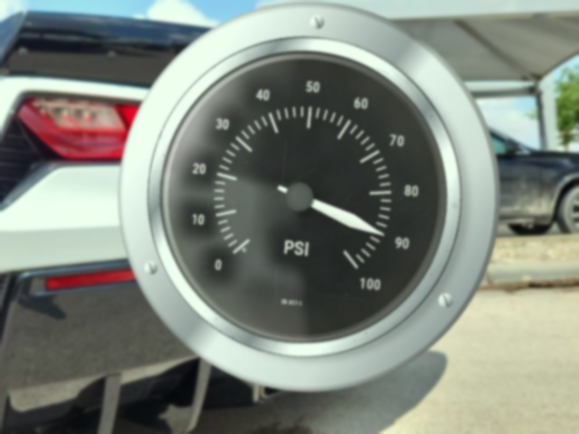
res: 90
